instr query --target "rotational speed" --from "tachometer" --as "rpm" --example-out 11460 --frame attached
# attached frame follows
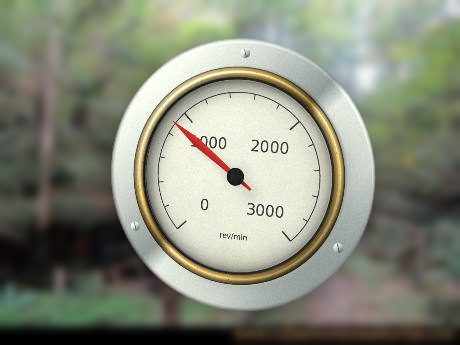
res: 900
